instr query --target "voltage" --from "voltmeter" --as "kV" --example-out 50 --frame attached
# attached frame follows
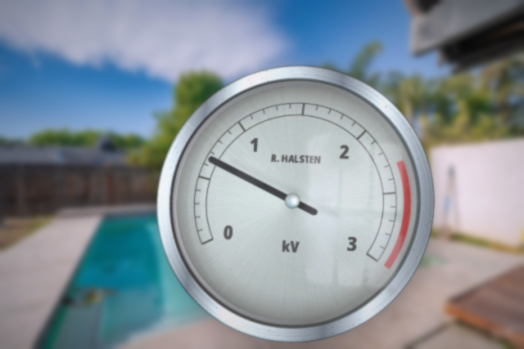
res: 0.65
